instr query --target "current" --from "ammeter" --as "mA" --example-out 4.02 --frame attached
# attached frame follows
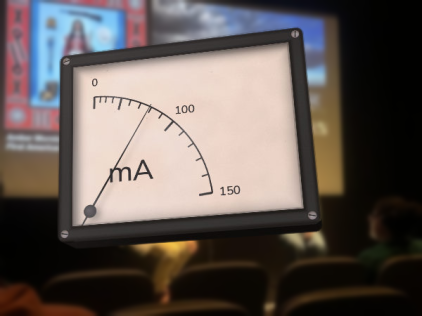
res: 80
